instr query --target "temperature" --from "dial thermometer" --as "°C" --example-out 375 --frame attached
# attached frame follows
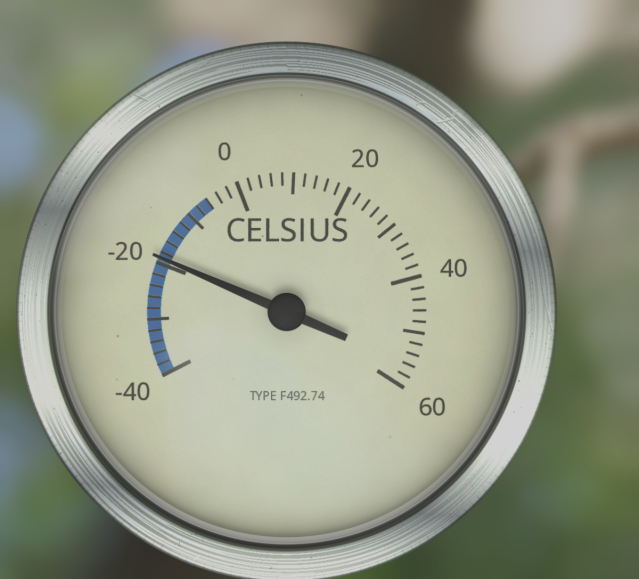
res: -19
